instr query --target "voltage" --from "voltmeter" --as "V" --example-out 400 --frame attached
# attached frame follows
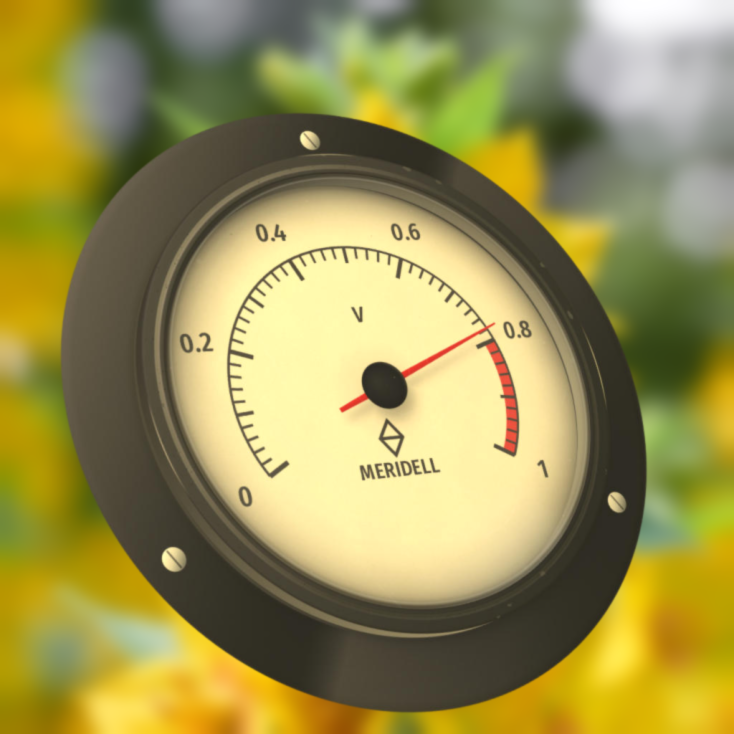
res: 0.78
